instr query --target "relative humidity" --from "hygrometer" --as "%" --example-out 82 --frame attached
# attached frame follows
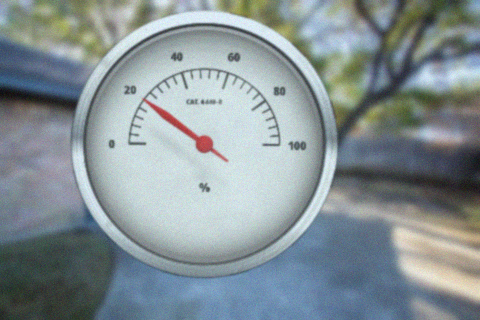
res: 20
